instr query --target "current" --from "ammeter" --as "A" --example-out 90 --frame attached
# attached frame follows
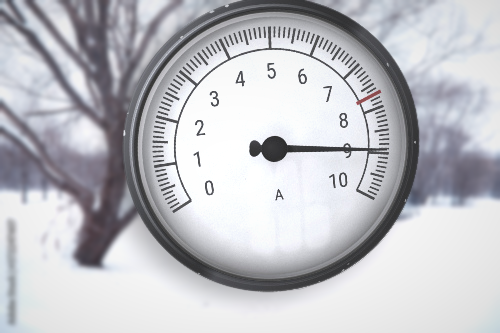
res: 8.9
